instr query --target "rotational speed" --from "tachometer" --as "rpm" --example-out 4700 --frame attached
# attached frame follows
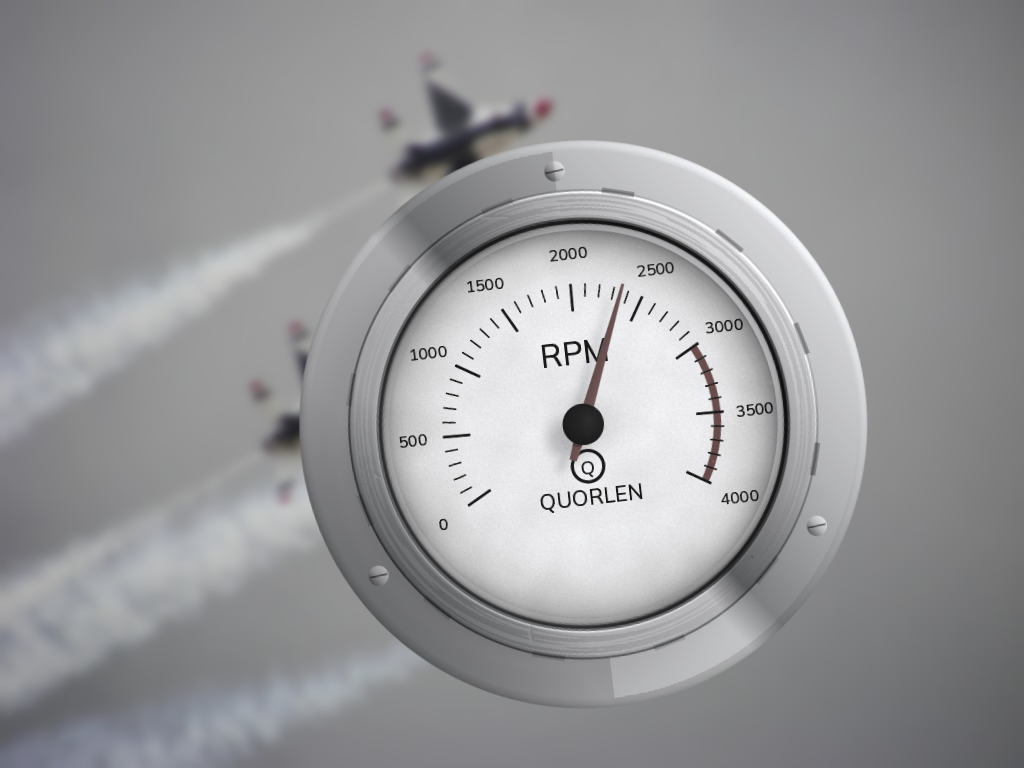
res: 2350
